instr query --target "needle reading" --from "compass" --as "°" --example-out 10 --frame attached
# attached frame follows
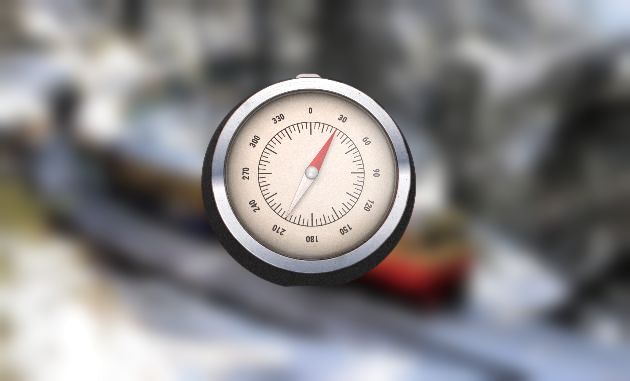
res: 30
